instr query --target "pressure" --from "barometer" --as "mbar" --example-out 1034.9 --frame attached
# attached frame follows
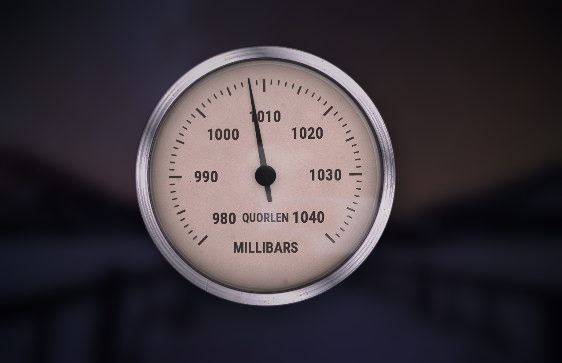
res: 1008
